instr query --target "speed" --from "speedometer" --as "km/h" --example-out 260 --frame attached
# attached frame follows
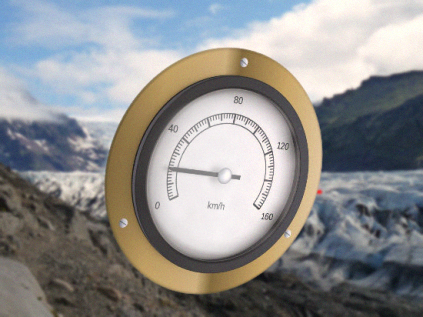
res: 20
